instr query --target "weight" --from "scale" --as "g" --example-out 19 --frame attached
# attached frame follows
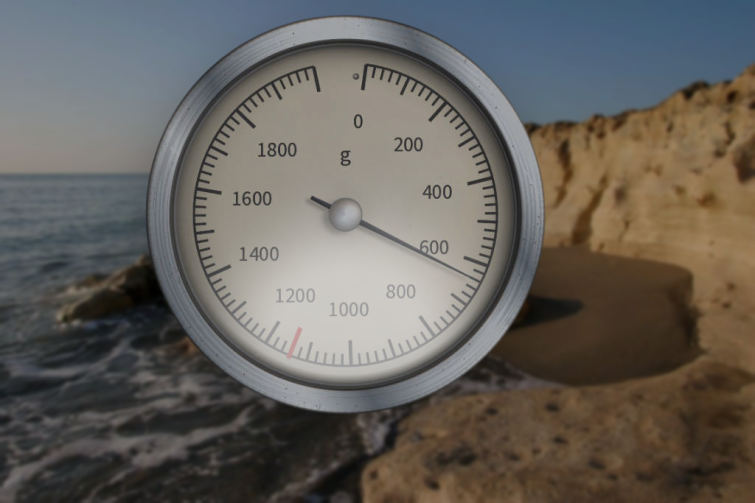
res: 640
